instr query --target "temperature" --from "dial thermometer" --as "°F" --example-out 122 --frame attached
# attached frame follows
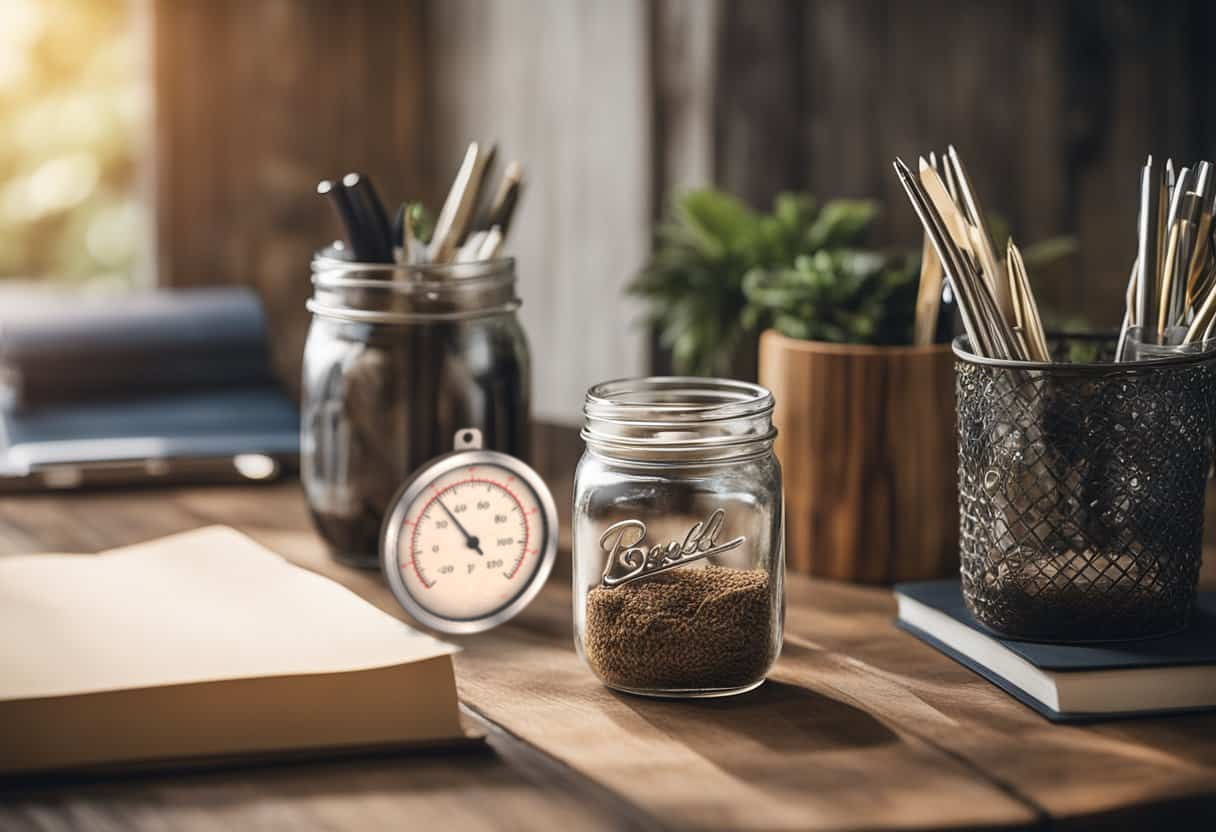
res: 30
